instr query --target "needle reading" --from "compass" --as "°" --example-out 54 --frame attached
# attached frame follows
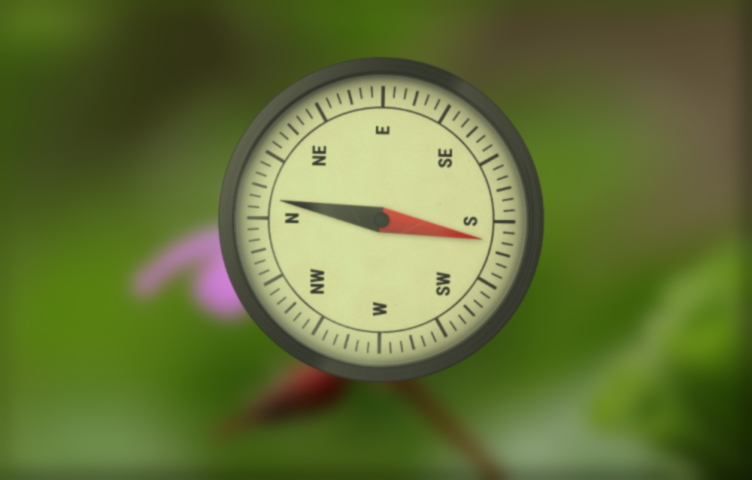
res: 190
